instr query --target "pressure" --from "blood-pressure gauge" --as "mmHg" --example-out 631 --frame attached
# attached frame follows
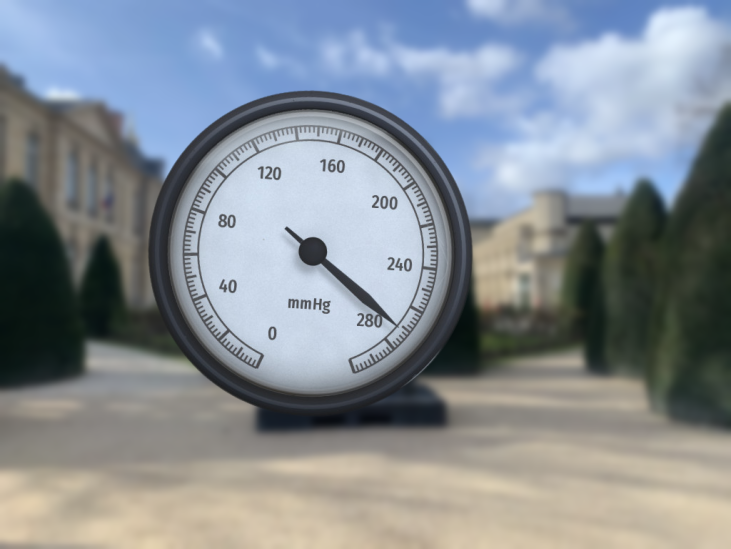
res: 272
